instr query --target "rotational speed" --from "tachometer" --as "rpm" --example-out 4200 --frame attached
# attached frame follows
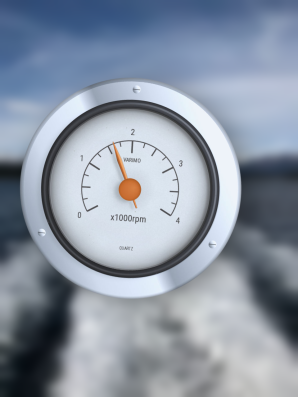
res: 1625
